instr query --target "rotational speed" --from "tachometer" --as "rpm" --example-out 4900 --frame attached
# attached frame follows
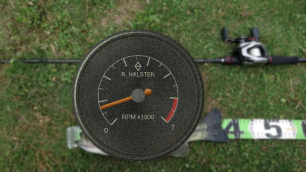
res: 750
